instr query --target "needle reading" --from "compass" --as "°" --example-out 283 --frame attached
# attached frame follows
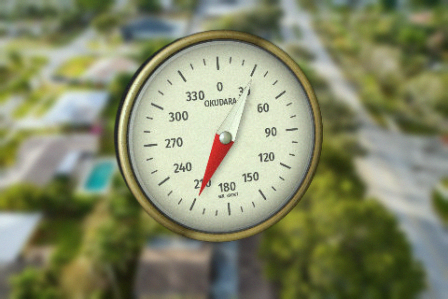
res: 210
